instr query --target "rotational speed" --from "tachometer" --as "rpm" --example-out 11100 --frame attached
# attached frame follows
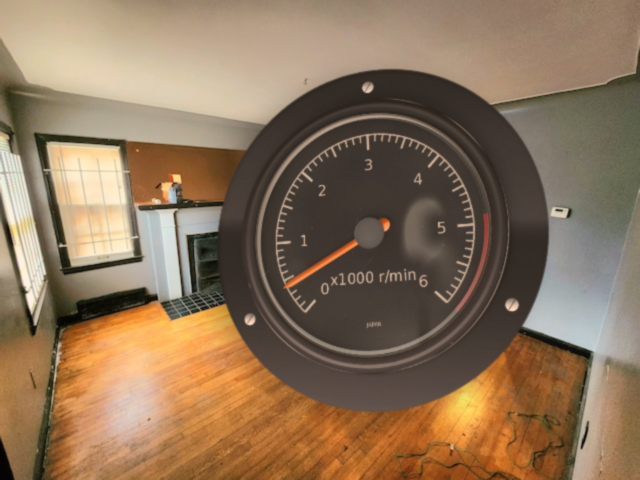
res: 400
